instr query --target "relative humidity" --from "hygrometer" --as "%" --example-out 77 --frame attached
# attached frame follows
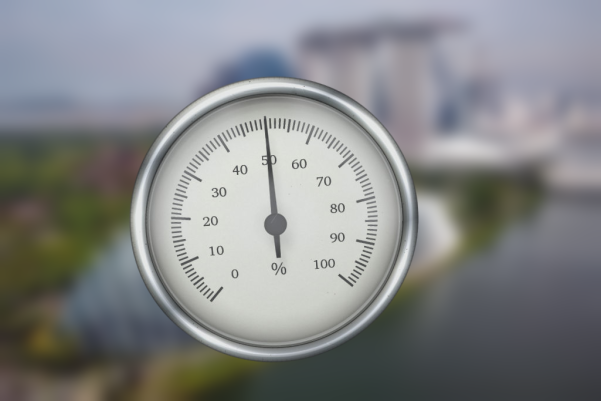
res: 50
